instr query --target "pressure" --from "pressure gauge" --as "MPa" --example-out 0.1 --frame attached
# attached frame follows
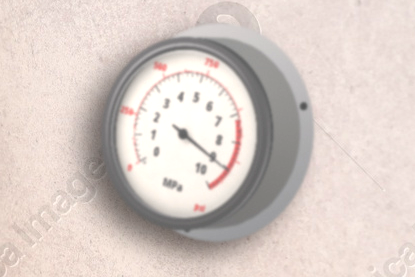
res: 9
